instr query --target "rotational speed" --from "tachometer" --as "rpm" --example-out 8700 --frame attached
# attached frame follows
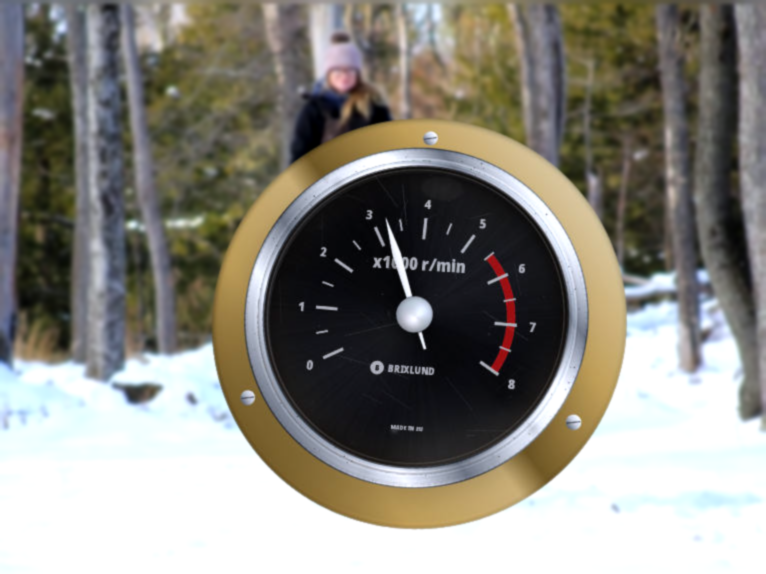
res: 3250
